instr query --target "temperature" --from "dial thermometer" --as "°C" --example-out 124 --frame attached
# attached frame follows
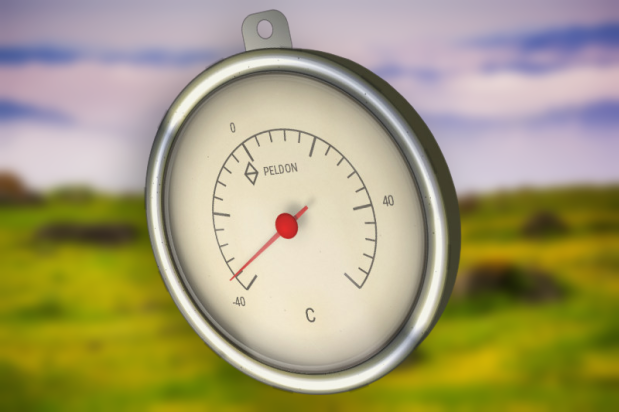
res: -36
